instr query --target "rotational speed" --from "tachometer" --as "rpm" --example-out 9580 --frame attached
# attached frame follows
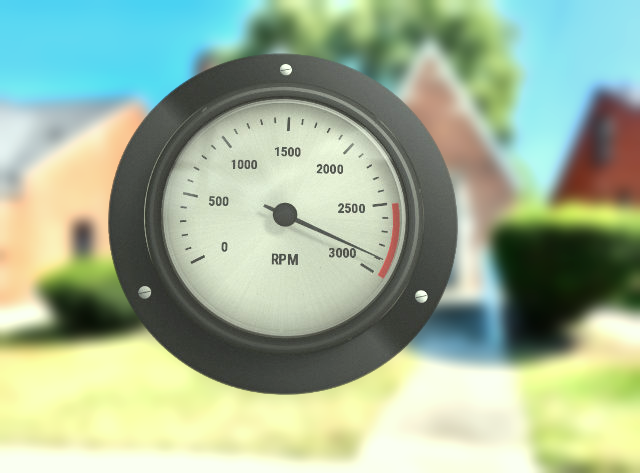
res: 2900
